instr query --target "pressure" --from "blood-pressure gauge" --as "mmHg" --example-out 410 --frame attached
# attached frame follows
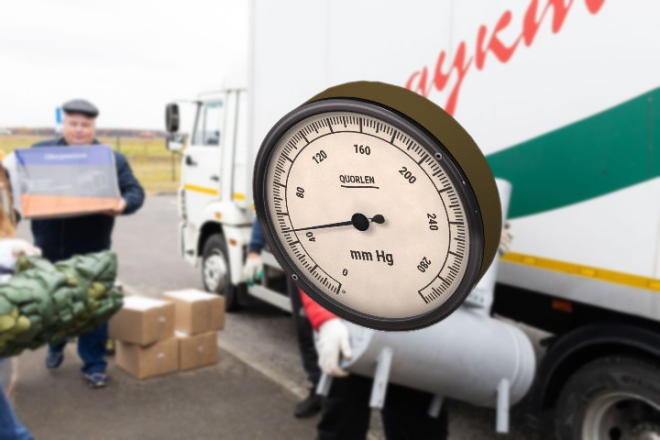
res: 50
